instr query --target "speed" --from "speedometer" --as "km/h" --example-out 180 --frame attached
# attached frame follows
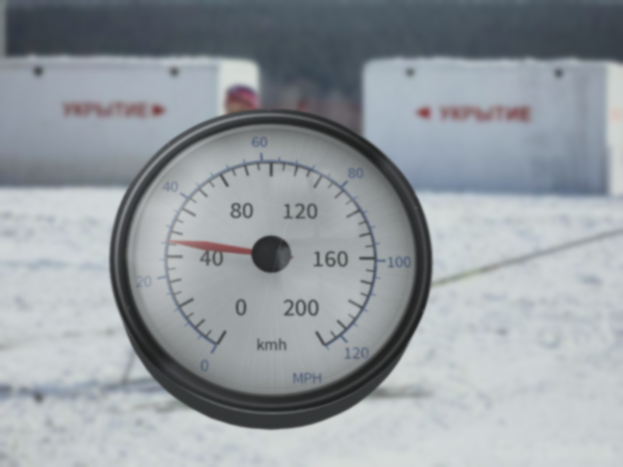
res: 45
